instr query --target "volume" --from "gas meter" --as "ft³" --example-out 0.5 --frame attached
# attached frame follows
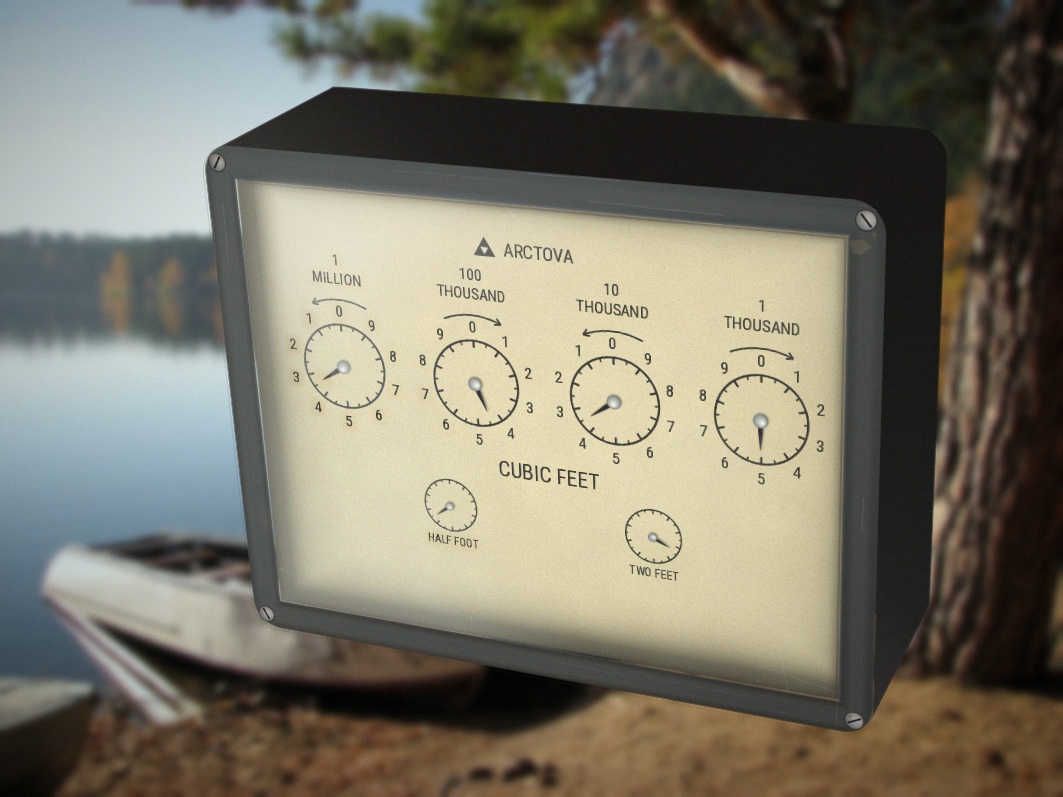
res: 343500
